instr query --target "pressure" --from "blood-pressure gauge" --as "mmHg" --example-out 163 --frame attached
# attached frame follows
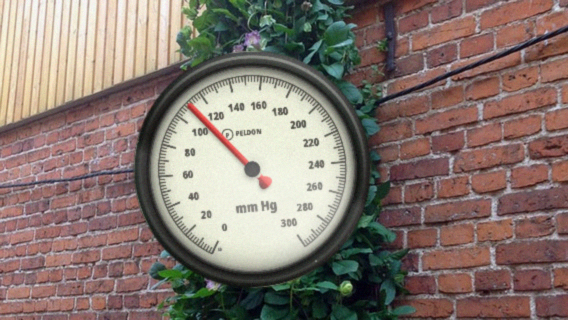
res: 110
